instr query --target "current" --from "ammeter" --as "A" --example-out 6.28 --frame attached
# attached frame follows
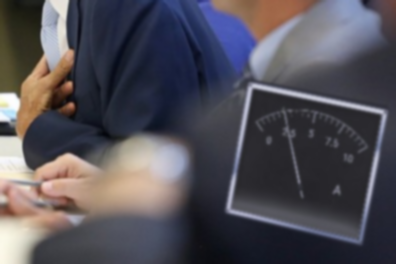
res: 2.5
